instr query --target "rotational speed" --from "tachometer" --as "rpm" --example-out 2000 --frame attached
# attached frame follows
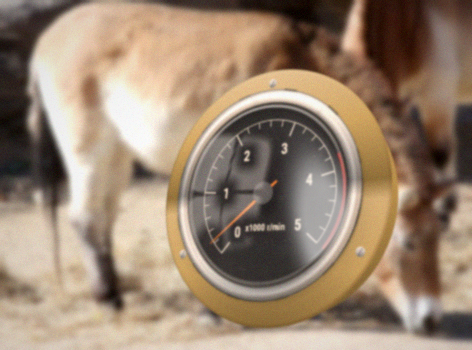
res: 200
